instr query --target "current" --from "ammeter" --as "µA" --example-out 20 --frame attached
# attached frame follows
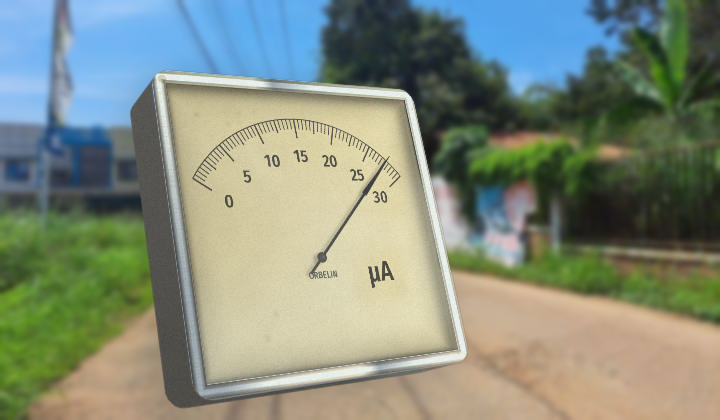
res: 27.5
